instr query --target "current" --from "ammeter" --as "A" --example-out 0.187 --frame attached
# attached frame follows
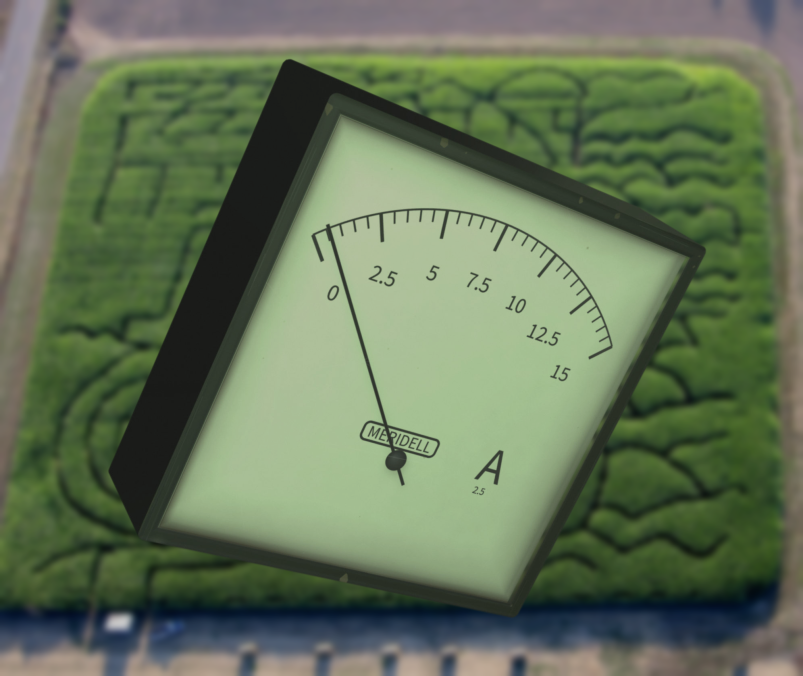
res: 0.5
